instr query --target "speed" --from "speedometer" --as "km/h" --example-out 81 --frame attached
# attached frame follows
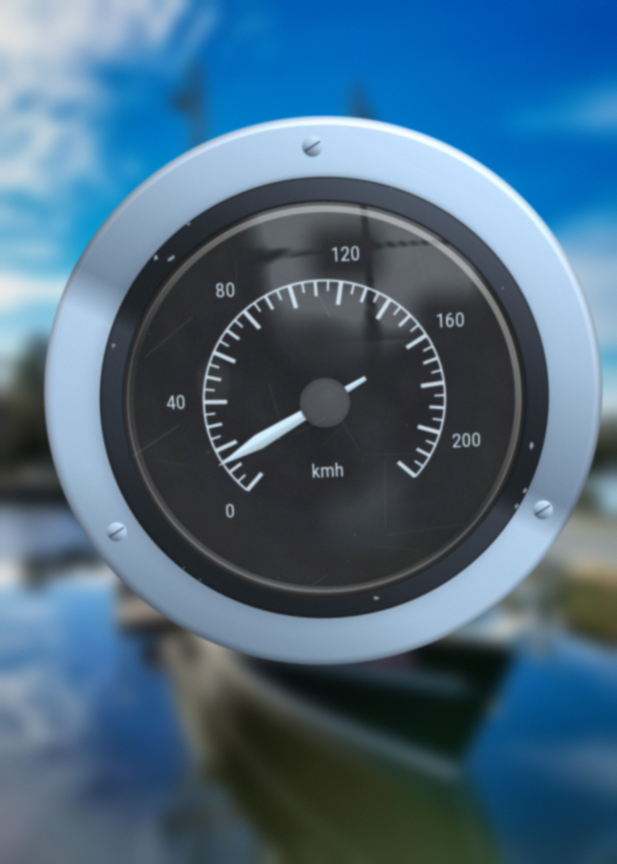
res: 15
